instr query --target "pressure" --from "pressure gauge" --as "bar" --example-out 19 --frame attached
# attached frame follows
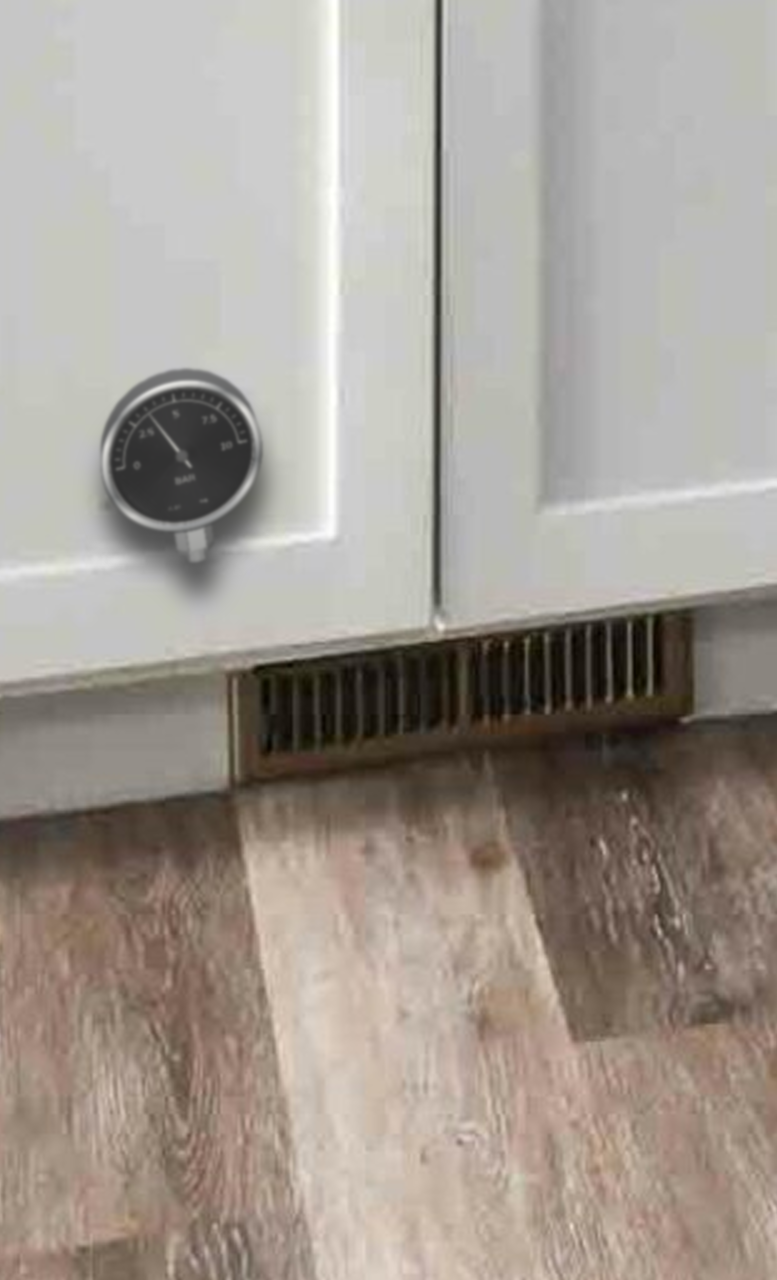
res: 3.5
